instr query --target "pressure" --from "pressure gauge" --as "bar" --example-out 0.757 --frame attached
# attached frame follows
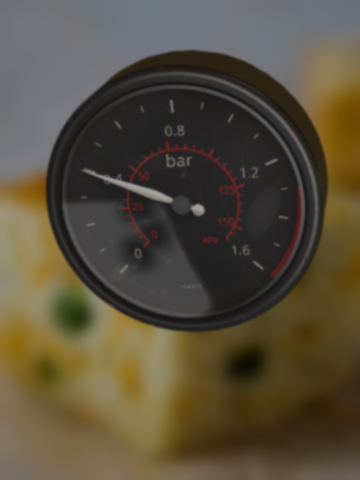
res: 0.4
